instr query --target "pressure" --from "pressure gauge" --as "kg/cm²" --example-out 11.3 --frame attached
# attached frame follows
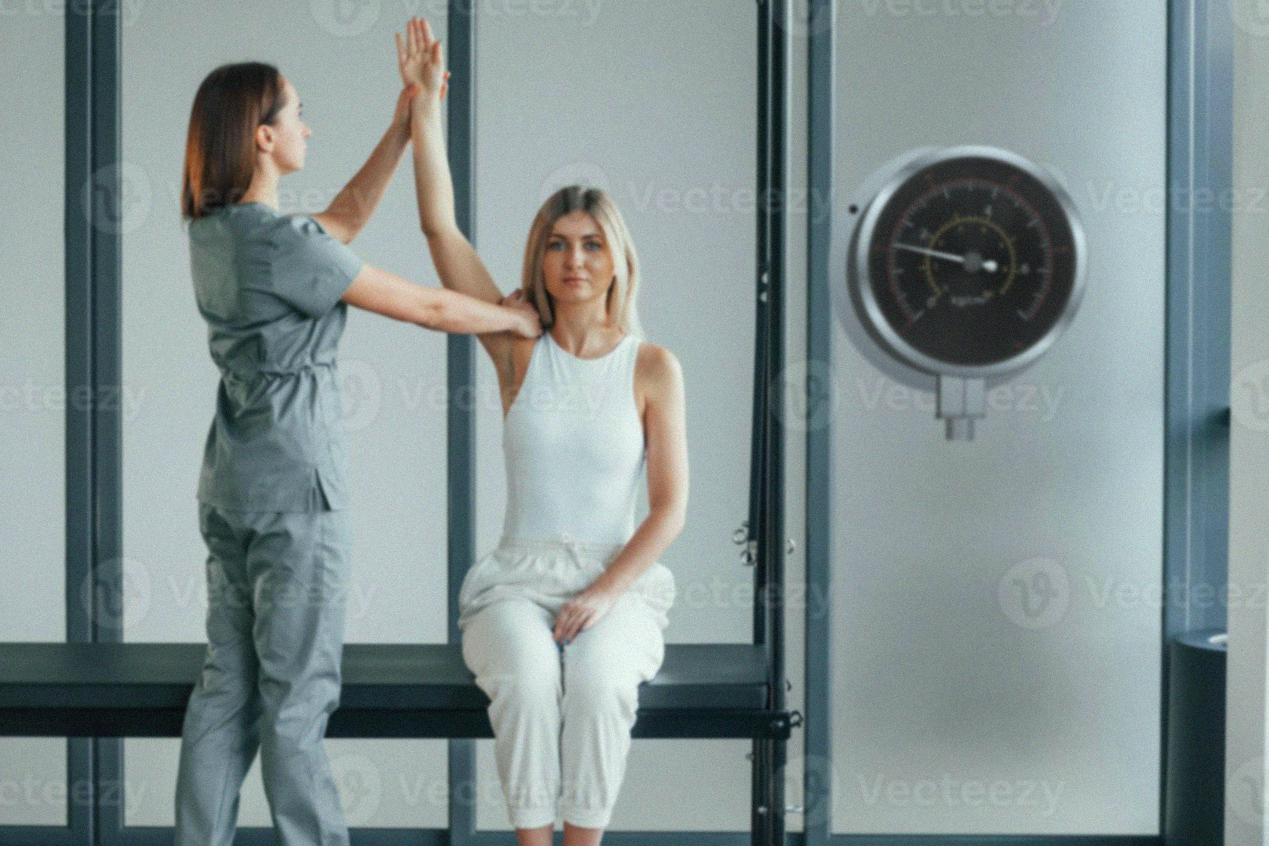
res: 1.5
